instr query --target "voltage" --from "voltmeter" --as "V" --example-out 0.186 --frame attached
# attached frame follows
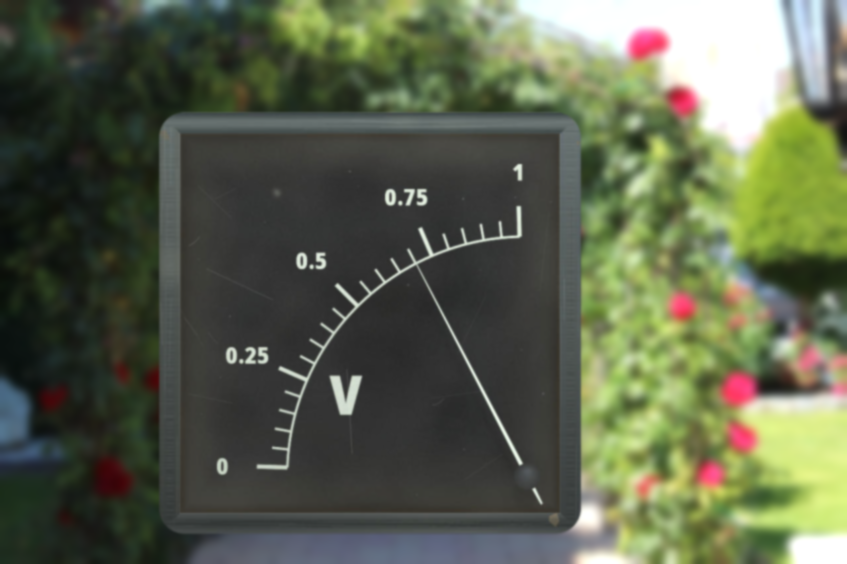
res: 0.7
